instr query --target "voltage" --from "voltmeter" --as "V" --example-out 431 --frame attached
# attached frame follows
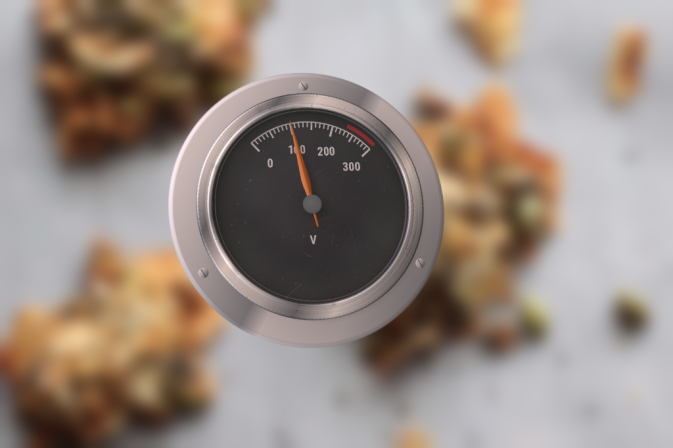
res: 100
